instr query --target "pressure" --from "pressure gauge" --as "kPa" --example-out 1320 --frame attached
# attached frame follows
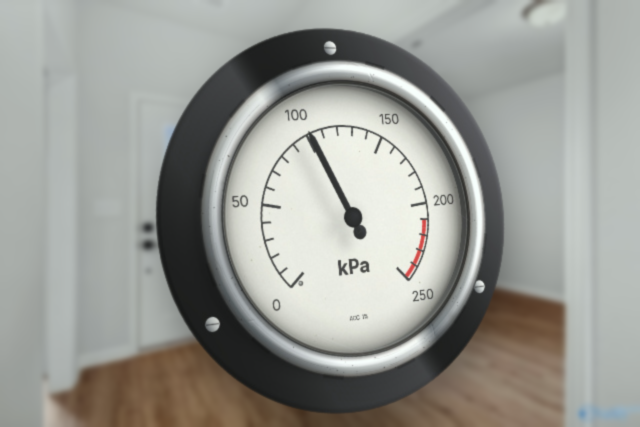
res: 100
